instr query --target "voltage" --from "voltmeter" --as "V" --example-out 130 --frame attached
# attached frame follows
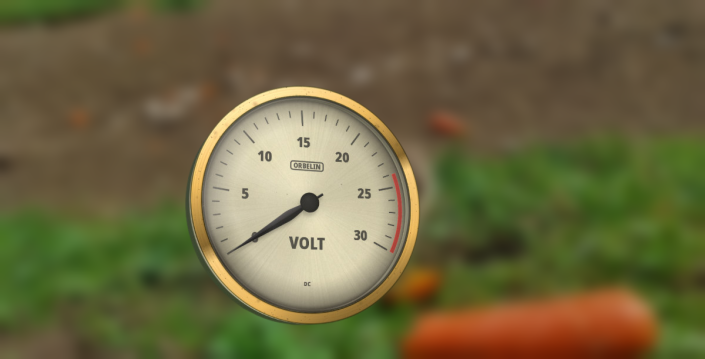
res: 0
